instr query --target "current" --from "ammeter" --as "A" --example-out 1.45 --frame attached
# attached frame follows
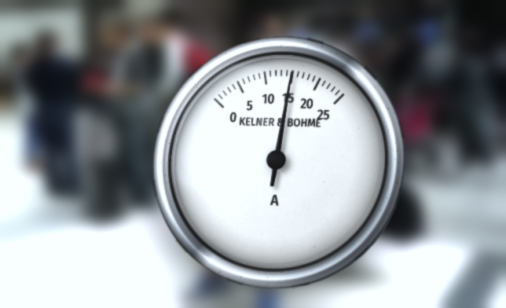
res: 15
